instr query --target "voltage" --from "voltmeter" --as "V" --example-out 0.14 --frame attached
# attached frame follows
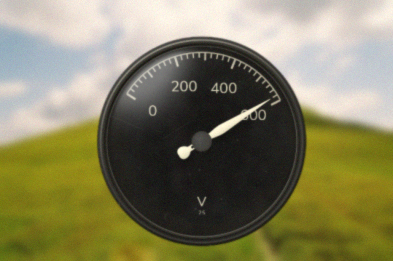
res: 580
